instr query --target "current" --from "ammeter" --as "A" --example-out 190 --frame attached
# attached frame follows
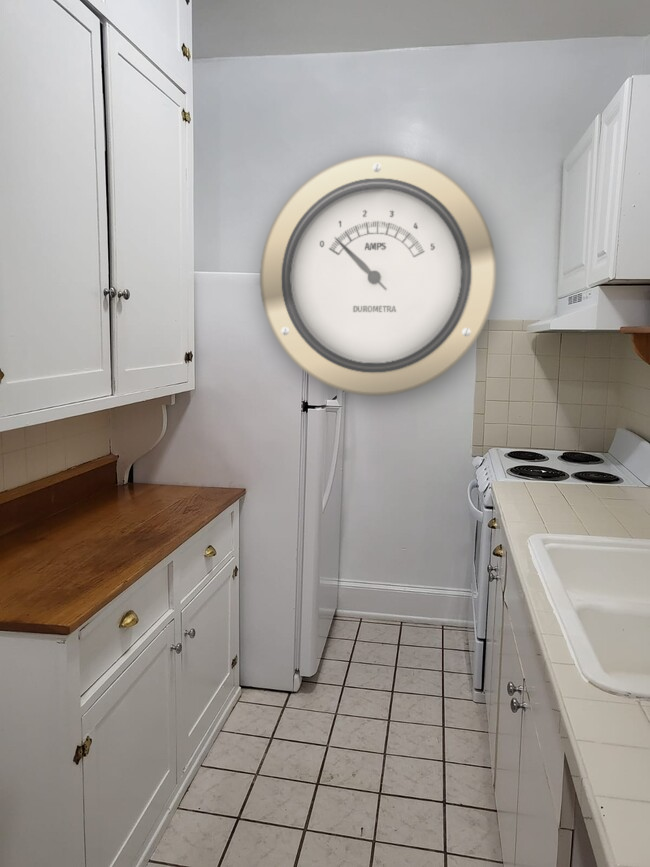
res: 0.5
